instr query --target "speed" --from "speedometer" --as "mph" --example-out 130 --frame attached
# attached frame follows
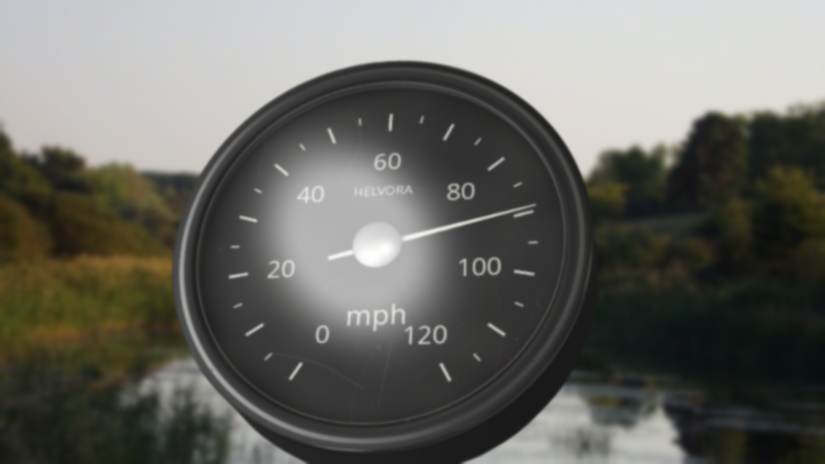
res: 90
